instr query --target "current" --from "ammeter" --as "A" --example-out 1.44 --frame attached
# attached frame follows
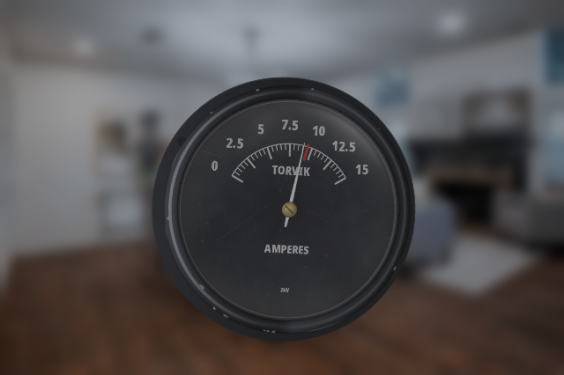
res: 9
